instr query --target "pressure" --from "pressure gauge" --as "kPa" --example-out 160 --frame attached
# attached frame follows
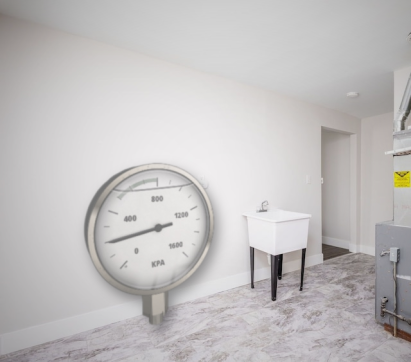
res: 200
